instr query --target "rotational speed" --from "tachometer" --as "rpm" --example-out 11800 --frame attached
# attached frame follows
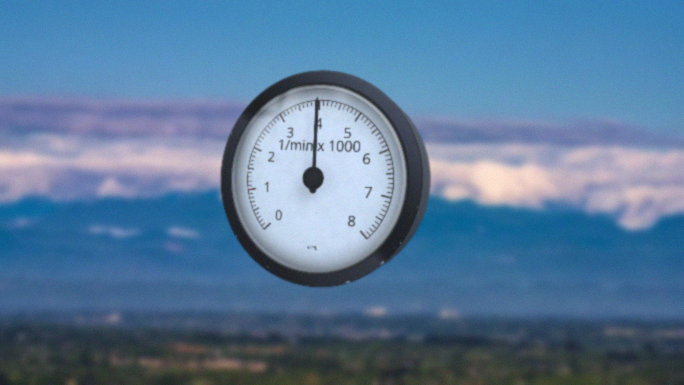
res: 4000
